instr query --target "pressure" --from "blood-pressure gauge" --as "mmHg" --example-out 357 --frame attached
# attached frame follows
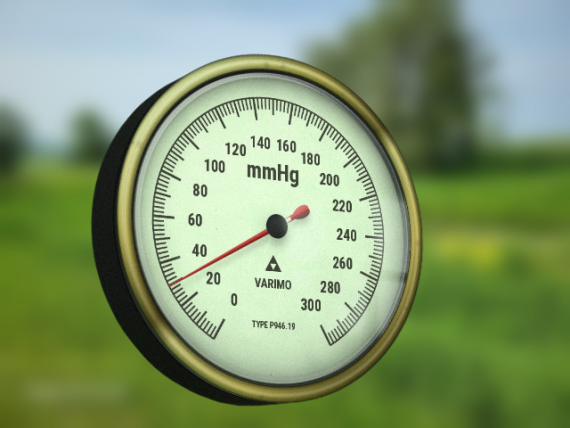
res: 30
